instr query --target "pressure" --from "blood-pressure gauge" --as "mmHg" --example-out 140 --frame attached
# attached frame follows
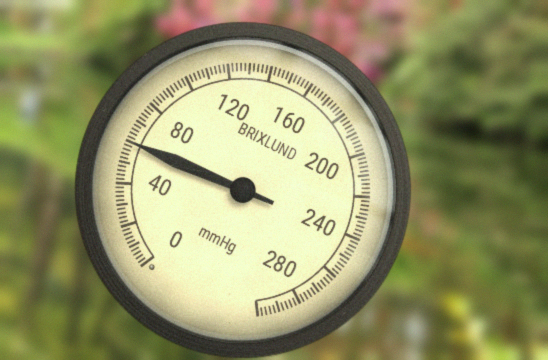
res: 60
